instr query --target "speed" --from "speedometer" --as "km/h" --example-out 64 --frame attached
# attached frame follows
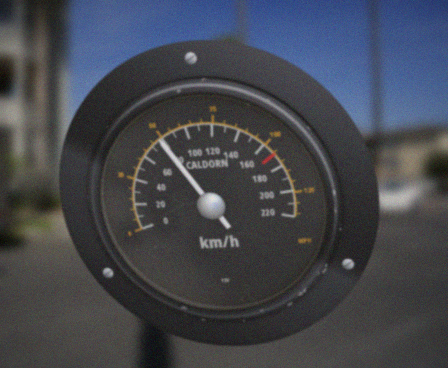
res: 80
